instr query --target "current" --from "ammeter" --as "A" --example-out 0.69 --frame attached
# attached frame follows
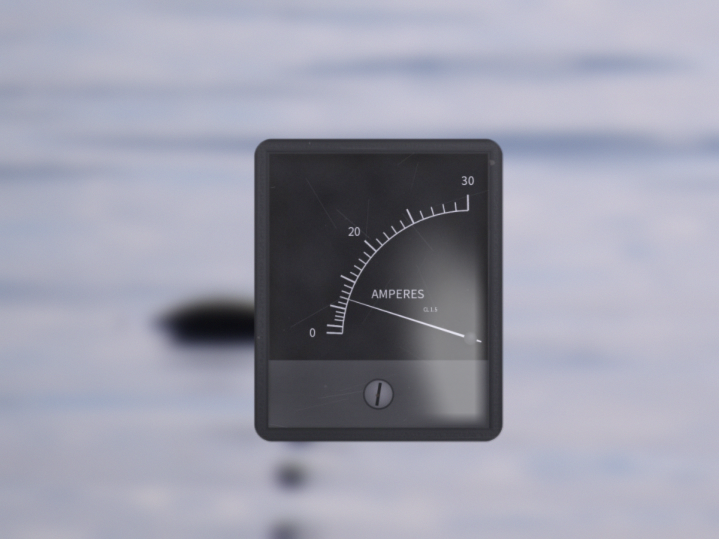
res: 12
